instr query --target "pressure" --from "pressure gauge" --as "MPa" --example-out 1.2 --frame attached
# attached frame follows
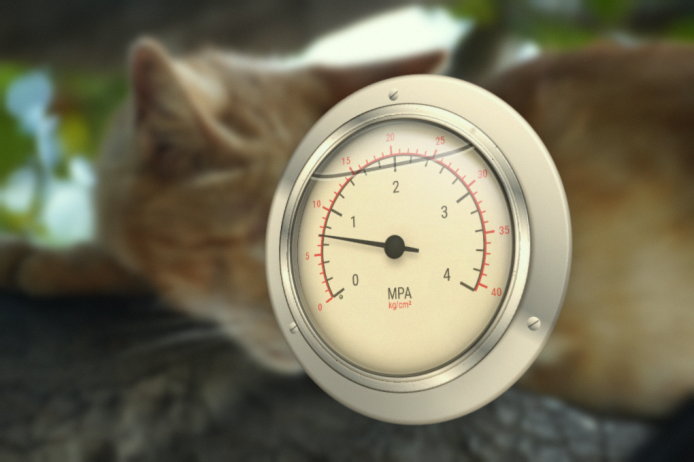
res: 0.7
